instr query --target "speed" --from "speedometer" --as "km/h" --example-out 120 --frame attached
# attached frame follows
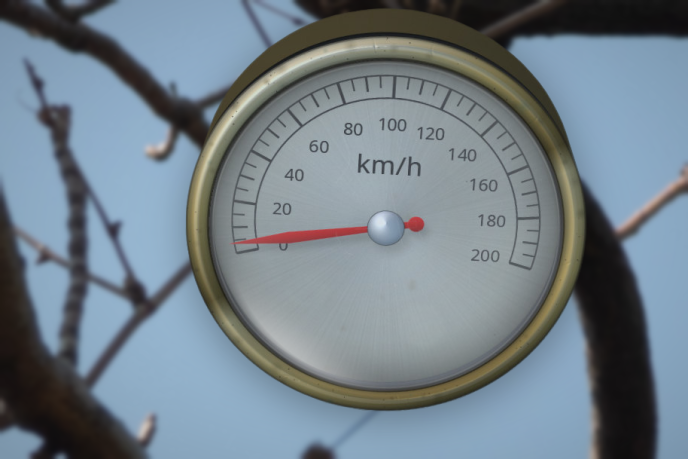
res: 5
